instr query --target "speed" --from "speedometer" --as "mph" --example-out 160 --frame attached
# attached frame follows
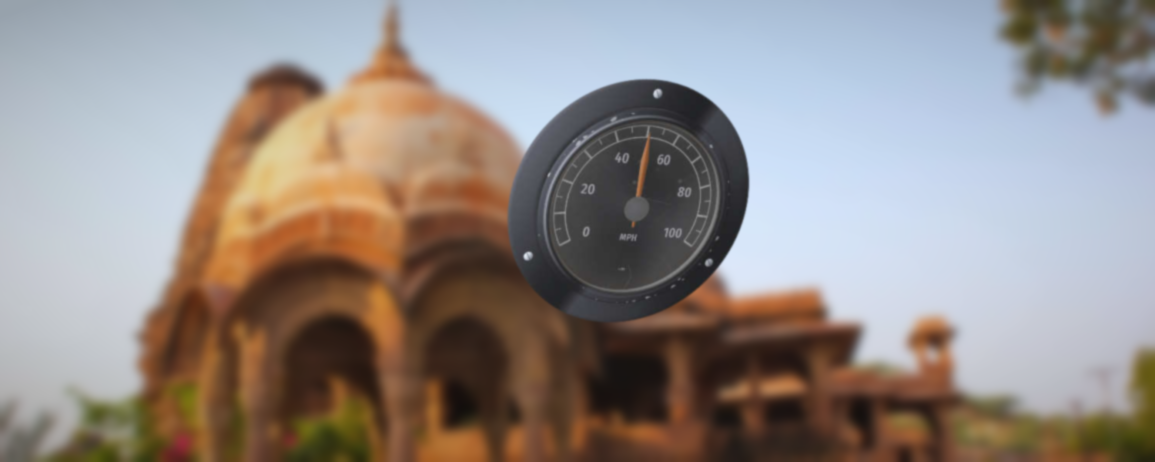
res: 50
